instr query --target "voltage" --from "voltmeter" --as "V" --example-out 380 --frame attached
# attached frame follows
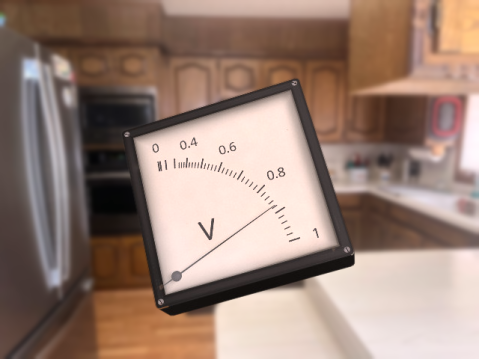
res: 0.88
